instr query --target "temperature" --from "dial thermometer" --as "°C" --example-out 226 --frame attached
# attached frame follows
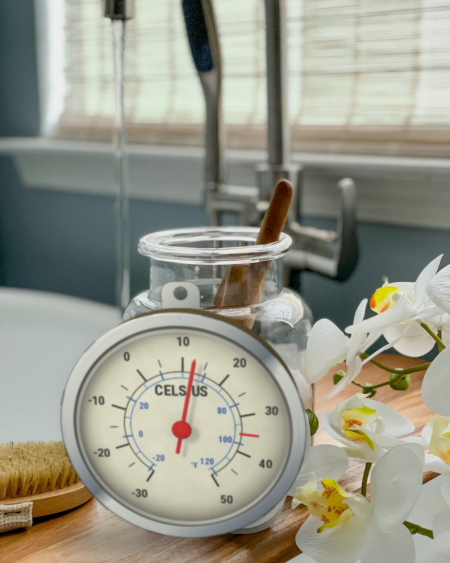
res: 12.5
